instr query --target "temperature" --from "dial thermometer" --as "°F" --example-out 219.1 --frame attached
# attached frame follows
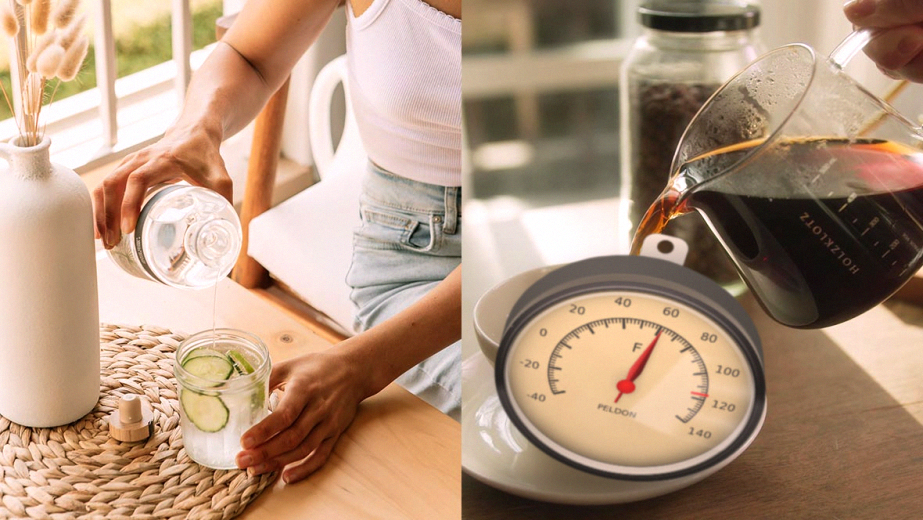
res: 60
